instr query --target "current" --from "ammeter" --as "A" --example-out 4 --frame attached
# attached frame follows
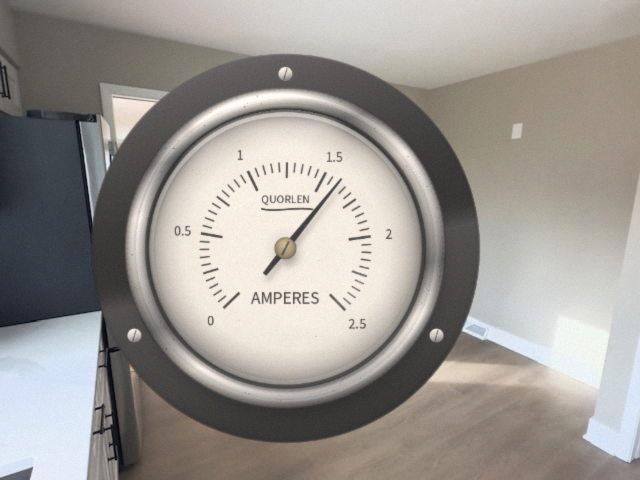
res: 1.6
